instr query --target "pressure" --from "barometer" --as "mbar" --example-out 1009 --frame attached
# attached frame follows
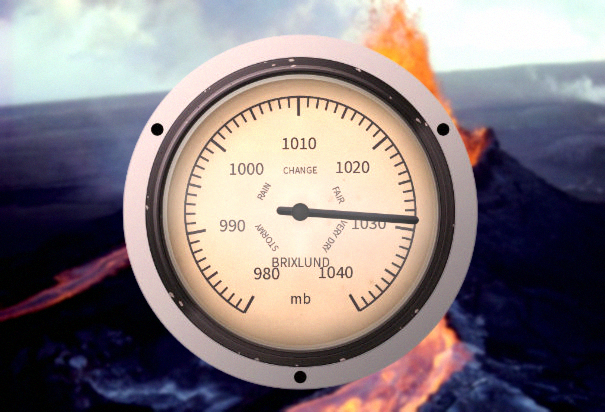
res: 1029
